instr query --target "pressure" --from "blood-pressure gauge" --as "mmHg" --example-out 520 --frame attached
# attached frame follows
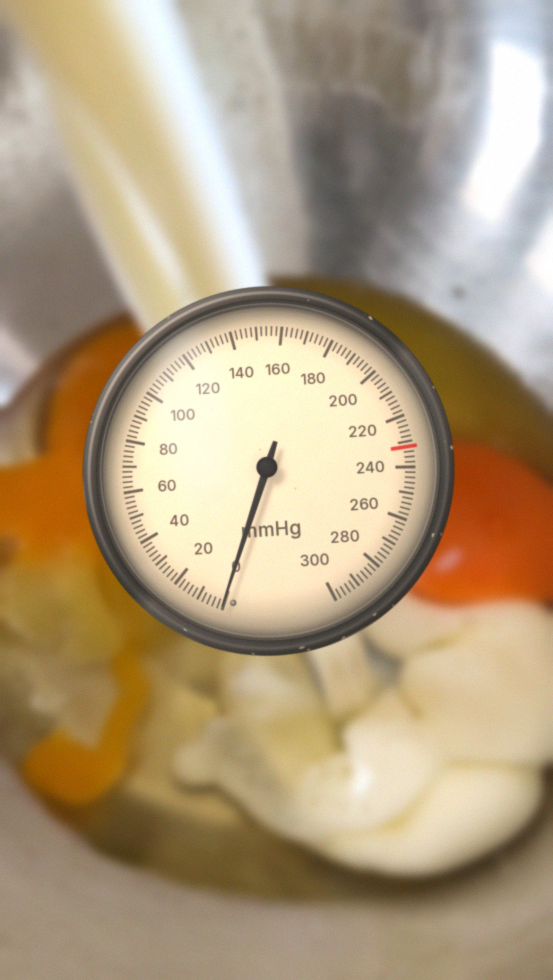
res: 0
